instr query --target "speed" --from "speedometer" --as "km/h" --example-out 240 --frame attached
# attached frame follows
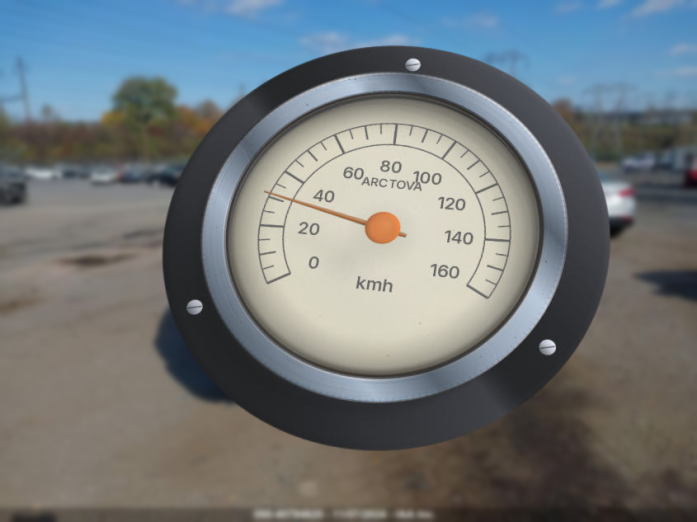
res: 30
